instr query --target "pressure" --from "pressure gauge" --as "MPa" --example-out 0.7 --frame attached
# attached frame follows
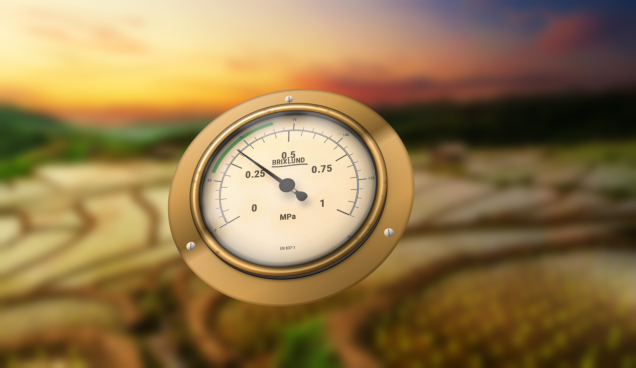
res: 0.3
